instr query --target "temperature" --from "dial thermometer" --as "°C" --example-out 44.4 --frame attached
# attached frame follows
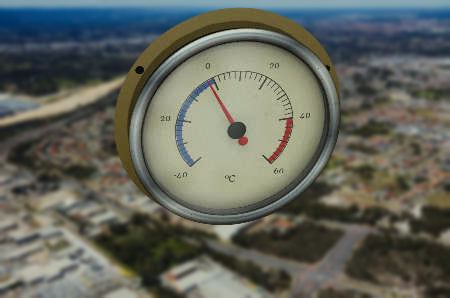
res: -2
